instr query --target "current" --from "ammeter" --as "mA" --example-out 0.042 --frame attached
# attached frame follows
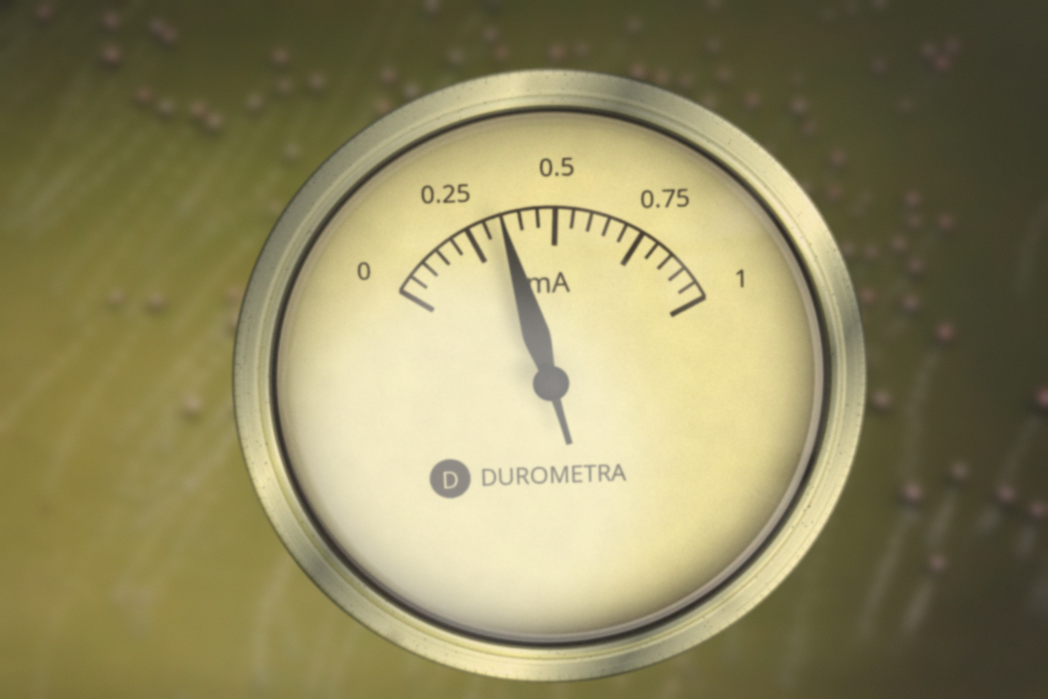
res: 0.35
